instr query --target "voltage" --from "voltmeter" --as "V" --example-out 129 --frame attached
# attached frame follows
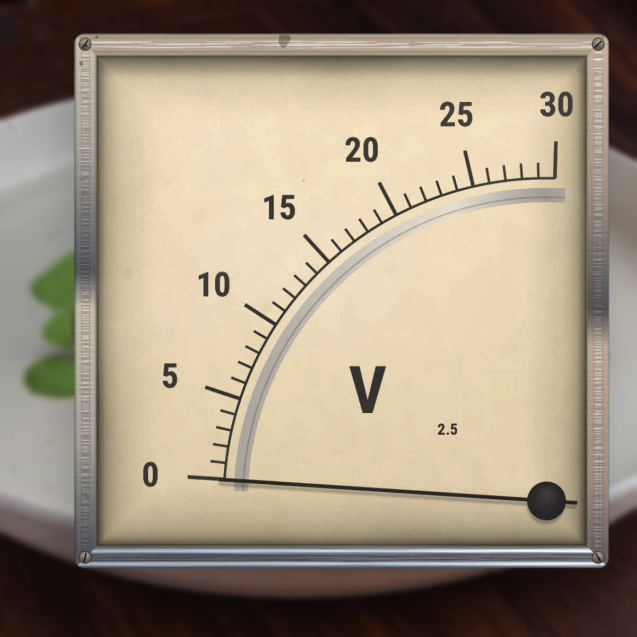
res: 0
